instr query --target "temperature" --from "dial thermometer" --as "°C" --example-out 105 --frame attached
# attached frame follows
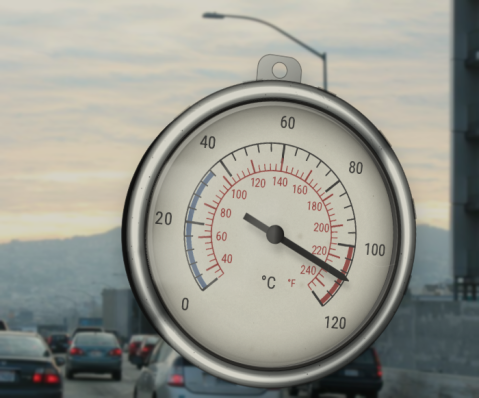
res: 110
